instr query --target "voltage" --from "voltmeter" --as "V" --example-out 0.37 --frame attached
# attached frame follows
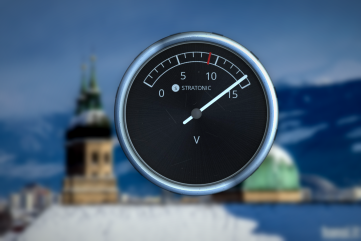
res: 14
